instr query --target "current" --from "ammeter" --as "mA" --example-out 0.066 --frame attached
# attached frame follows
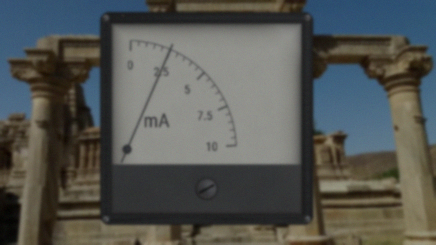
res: 2.5
